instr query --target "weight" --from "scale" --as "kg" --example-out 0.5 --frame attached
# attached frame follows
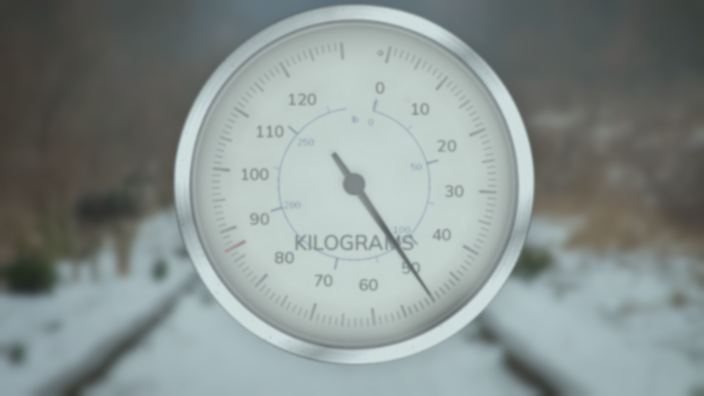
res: 50
